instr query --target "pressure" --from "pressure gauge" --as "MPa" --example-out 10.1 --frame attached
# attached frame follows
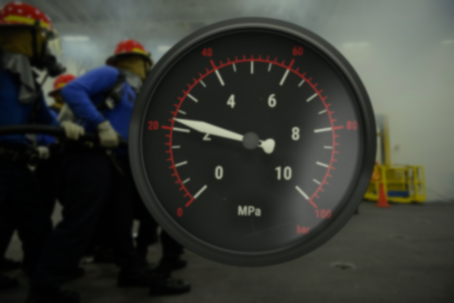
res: 2.25
